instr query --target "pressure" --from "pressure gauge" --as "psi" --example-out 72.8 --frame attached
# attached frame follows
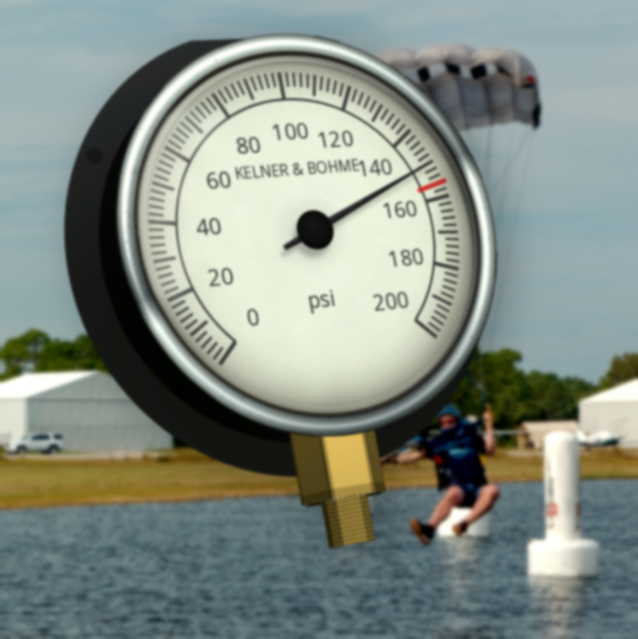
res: 150
